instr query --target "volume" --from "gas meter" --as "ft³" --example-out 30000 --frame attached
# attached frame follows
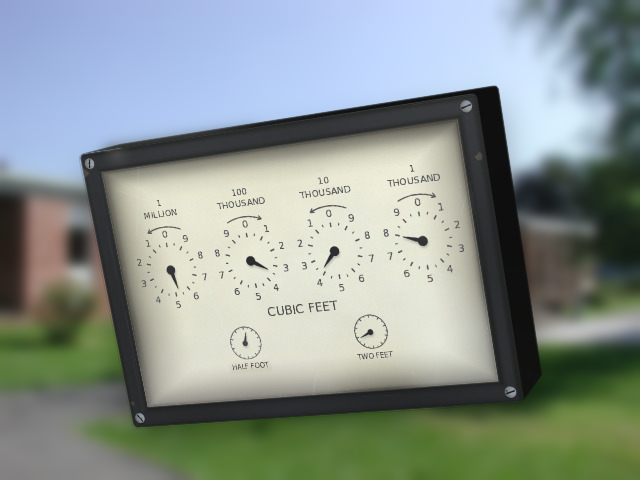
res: 533800
